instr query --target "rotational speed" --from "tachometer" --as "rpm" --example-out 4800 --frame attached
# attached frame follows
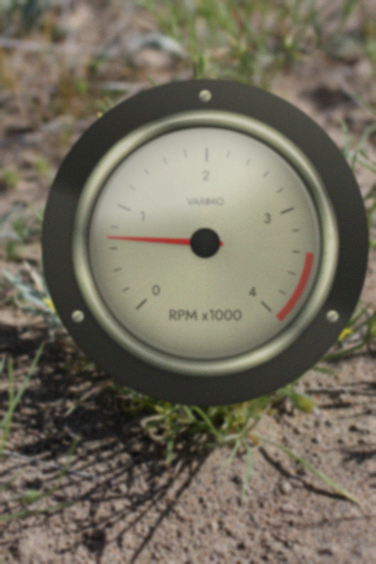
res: 700
